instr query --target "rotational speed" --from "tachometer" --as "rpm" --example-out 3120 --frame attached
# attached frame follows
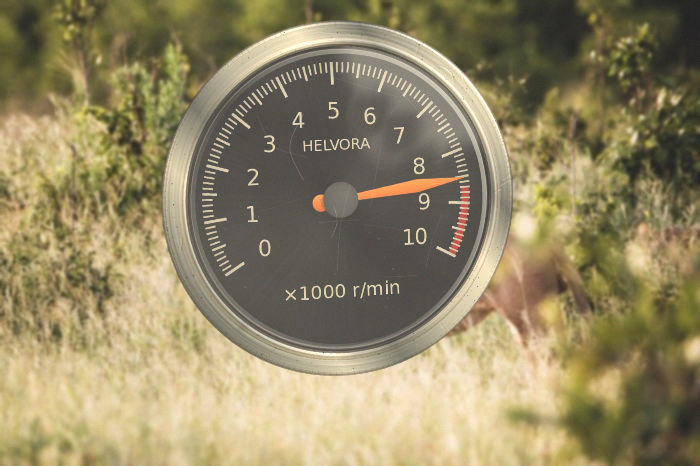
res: 8500
